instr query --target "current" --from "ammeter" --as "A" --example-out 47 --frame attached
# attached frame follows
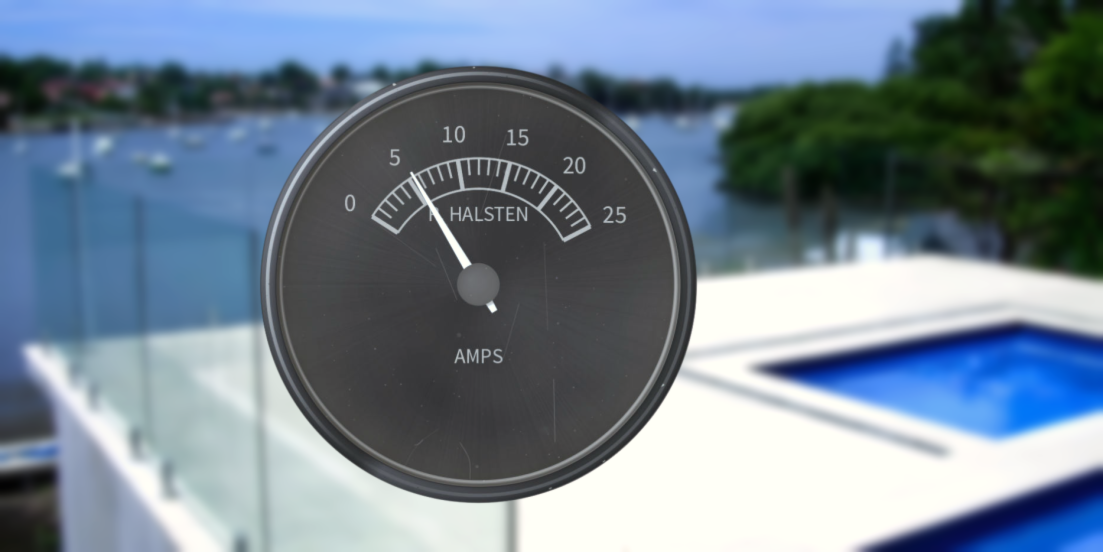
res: 5.5
